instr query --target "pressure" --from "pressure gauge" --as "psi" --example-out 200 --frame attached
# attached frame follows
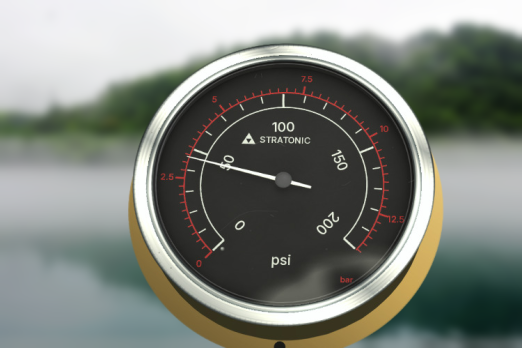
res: 45
